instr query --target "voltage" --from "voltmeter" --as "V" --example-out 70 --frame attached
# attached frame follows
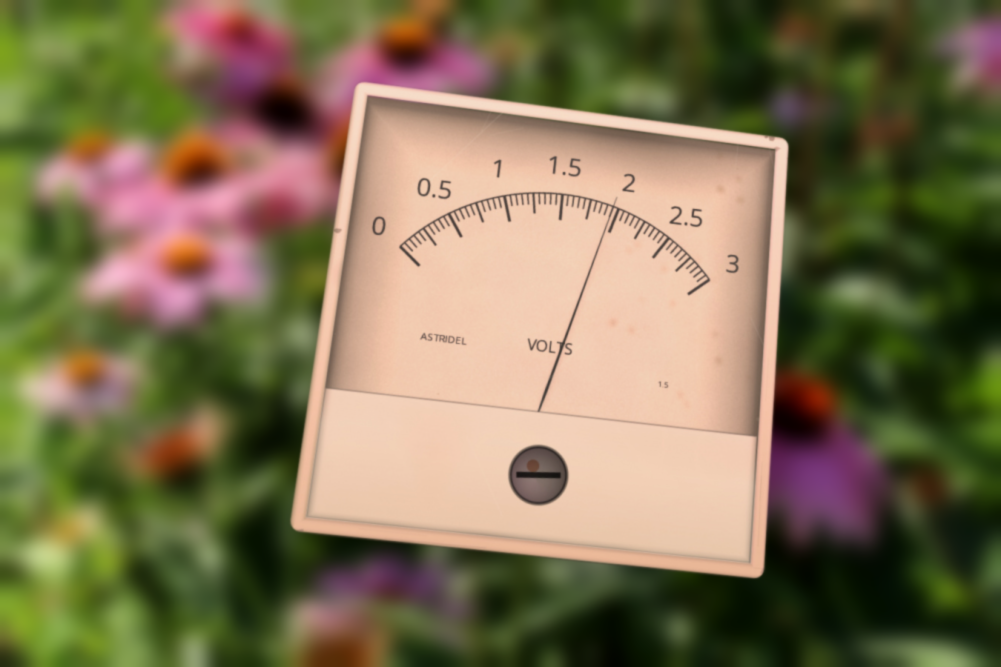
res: 1.95
